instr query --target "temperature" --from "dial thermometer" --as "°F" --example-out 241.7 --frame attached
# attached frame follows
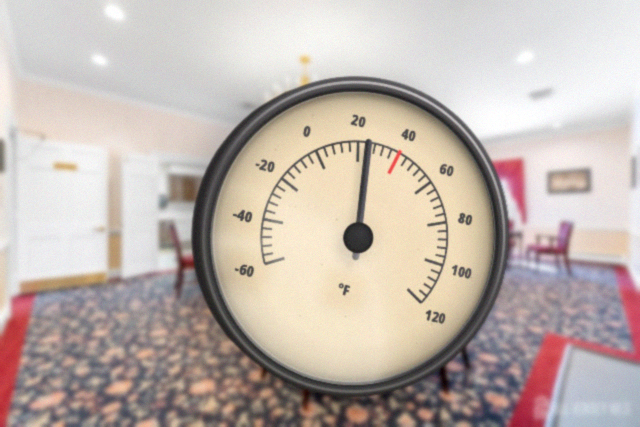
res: 24
